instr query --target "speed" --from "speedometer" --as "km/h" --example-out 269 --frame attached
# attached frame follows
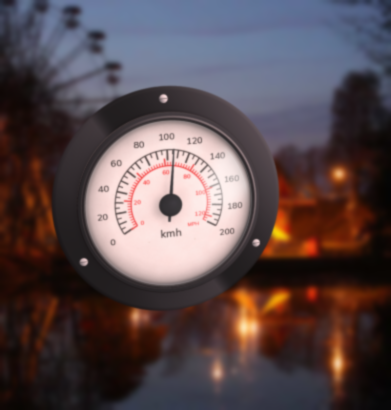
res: 105
